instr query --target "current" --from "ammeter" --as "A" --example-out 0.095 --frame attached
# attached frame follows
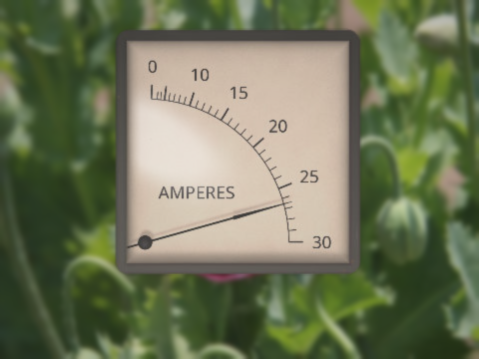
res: 26.5
